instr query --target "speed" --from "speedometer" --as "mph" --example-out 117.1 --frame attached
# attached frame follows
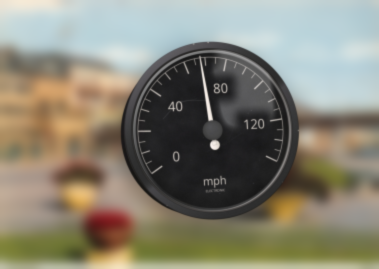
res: 67.5
